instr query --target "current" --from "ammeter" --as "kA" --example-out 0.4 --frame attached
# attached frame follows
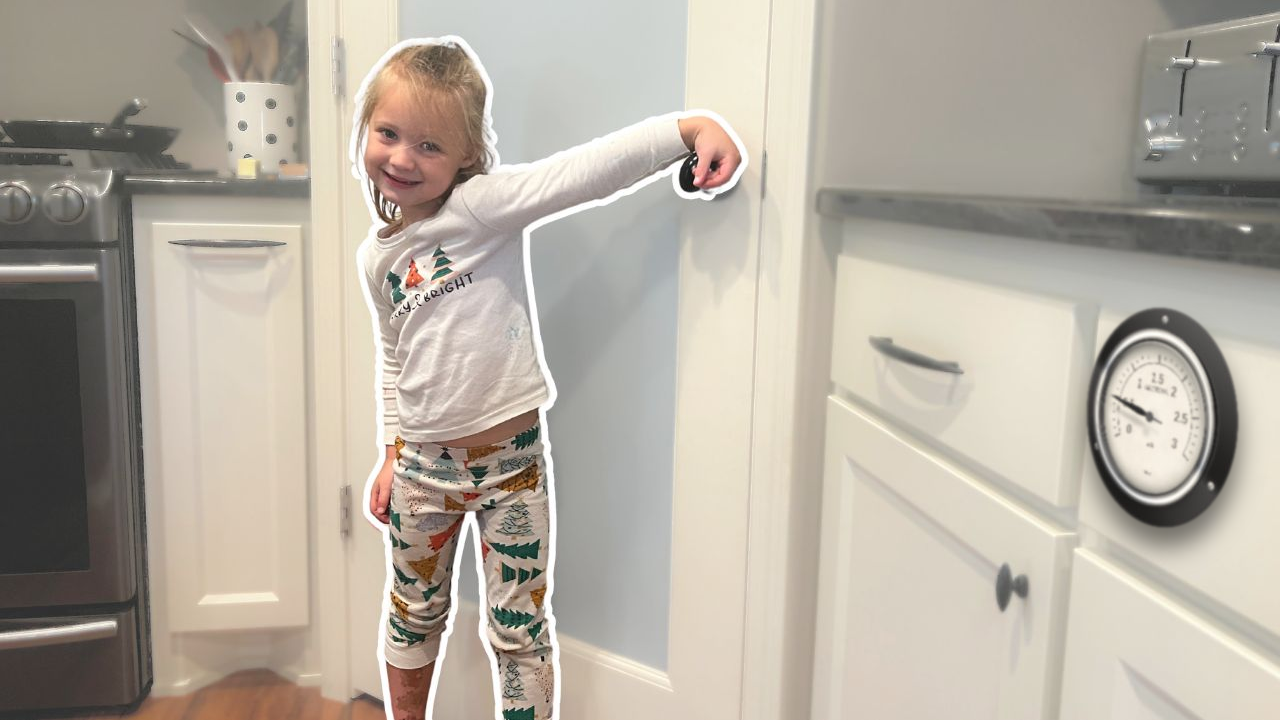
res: 0.5
